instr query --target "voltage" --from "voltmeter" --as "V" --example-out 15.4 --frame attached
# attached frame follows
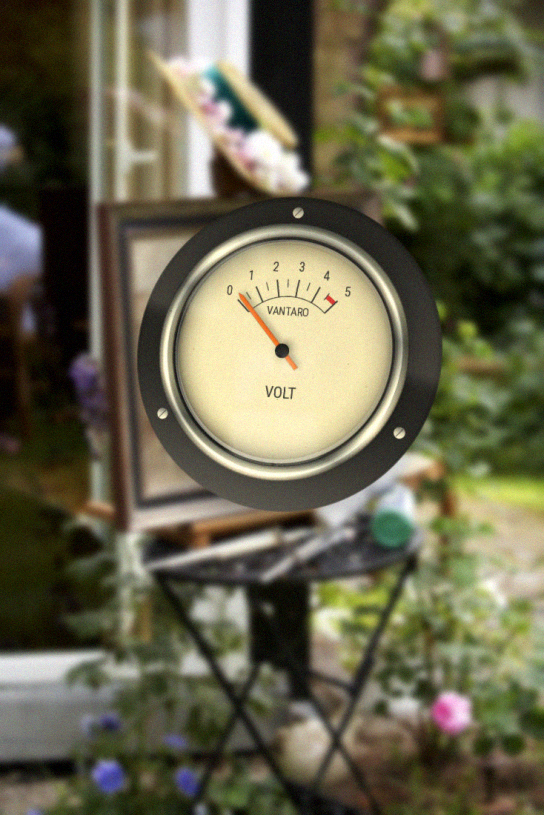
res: 0.25
